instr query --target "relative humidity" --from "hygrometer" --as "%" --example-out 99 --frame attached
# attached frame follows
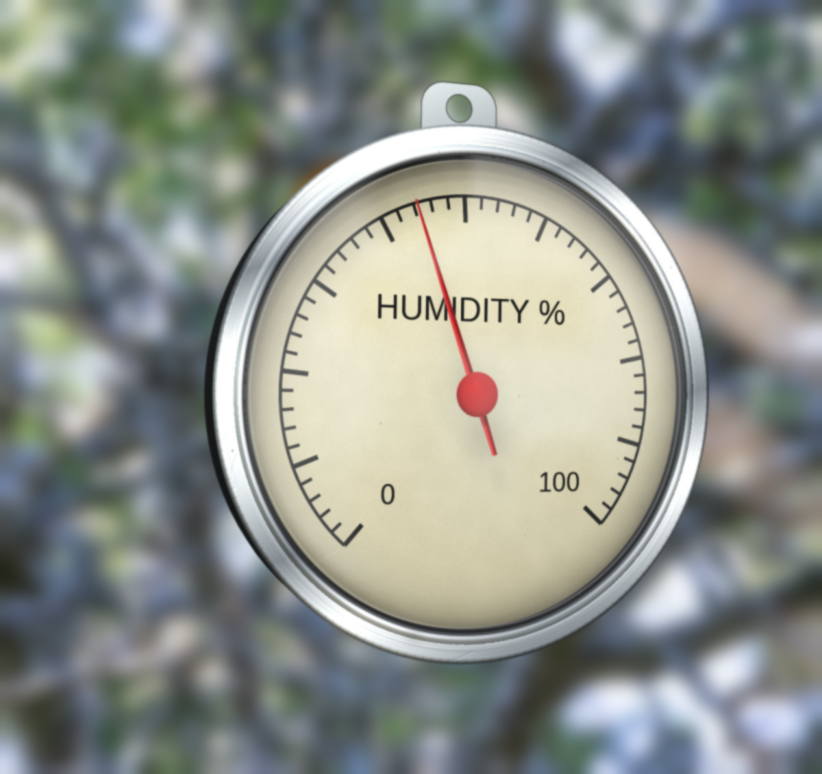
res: 44
